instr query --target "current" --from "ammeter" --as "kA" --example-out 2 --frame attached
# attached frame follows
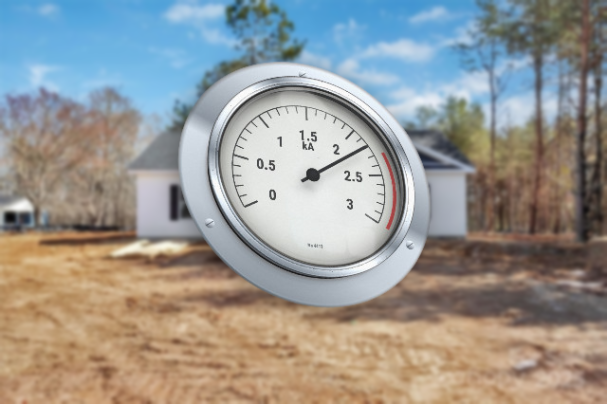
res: 2.2
